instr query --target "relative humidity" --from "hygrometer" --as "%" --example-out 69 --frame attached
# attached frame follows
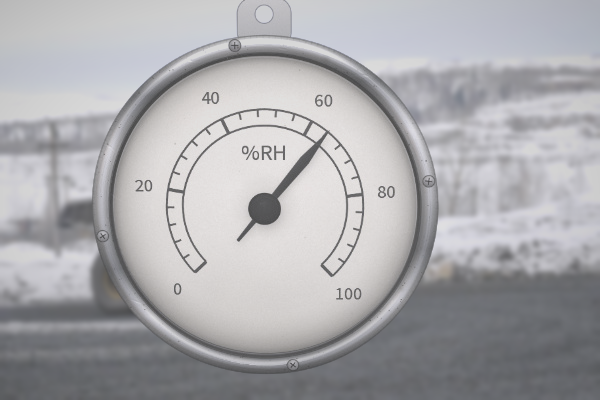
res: 64
